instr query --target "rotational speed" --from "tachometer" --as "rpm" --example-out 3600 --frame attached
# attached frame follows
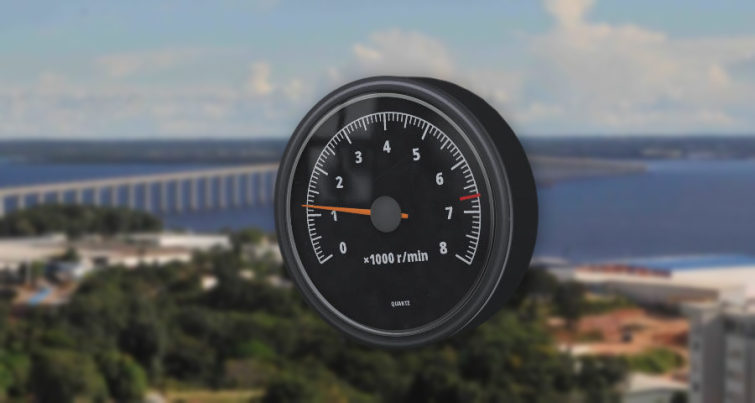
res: 1200
